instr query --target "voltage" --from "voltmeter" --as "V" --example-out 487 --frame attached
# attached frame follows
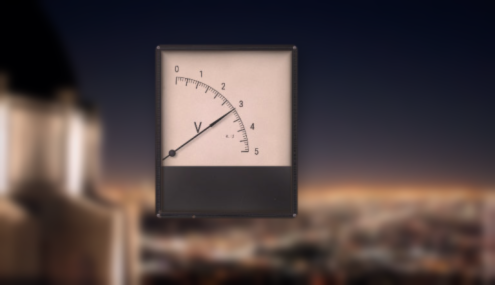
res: 3
